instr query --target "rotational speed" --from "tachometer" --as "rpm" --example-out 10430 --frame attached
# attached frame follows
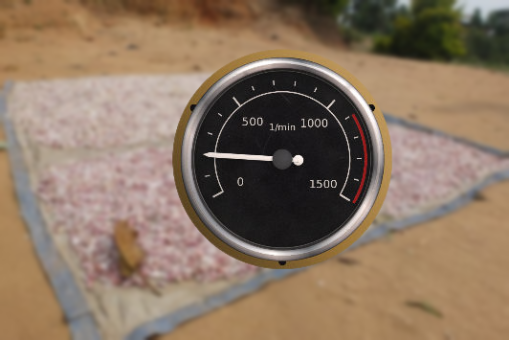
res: 200
